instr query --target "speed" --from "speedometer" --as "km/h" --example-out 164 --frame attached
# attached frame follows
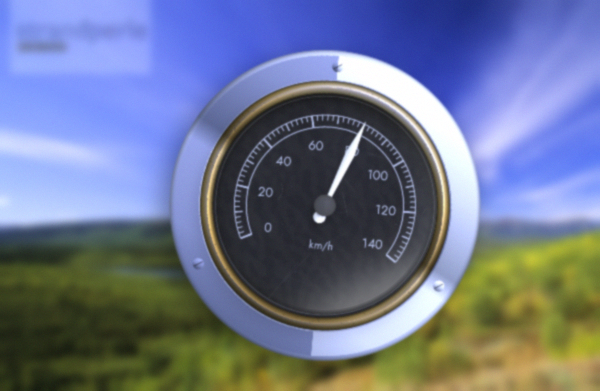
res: 80
